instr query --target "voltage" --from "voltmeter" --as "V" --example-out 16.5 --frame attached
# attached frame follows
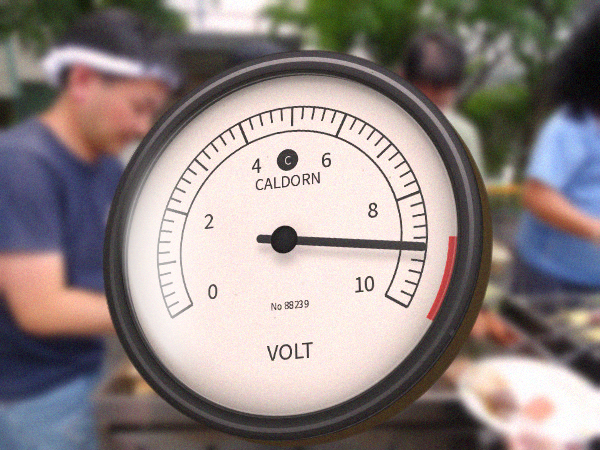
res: 9
